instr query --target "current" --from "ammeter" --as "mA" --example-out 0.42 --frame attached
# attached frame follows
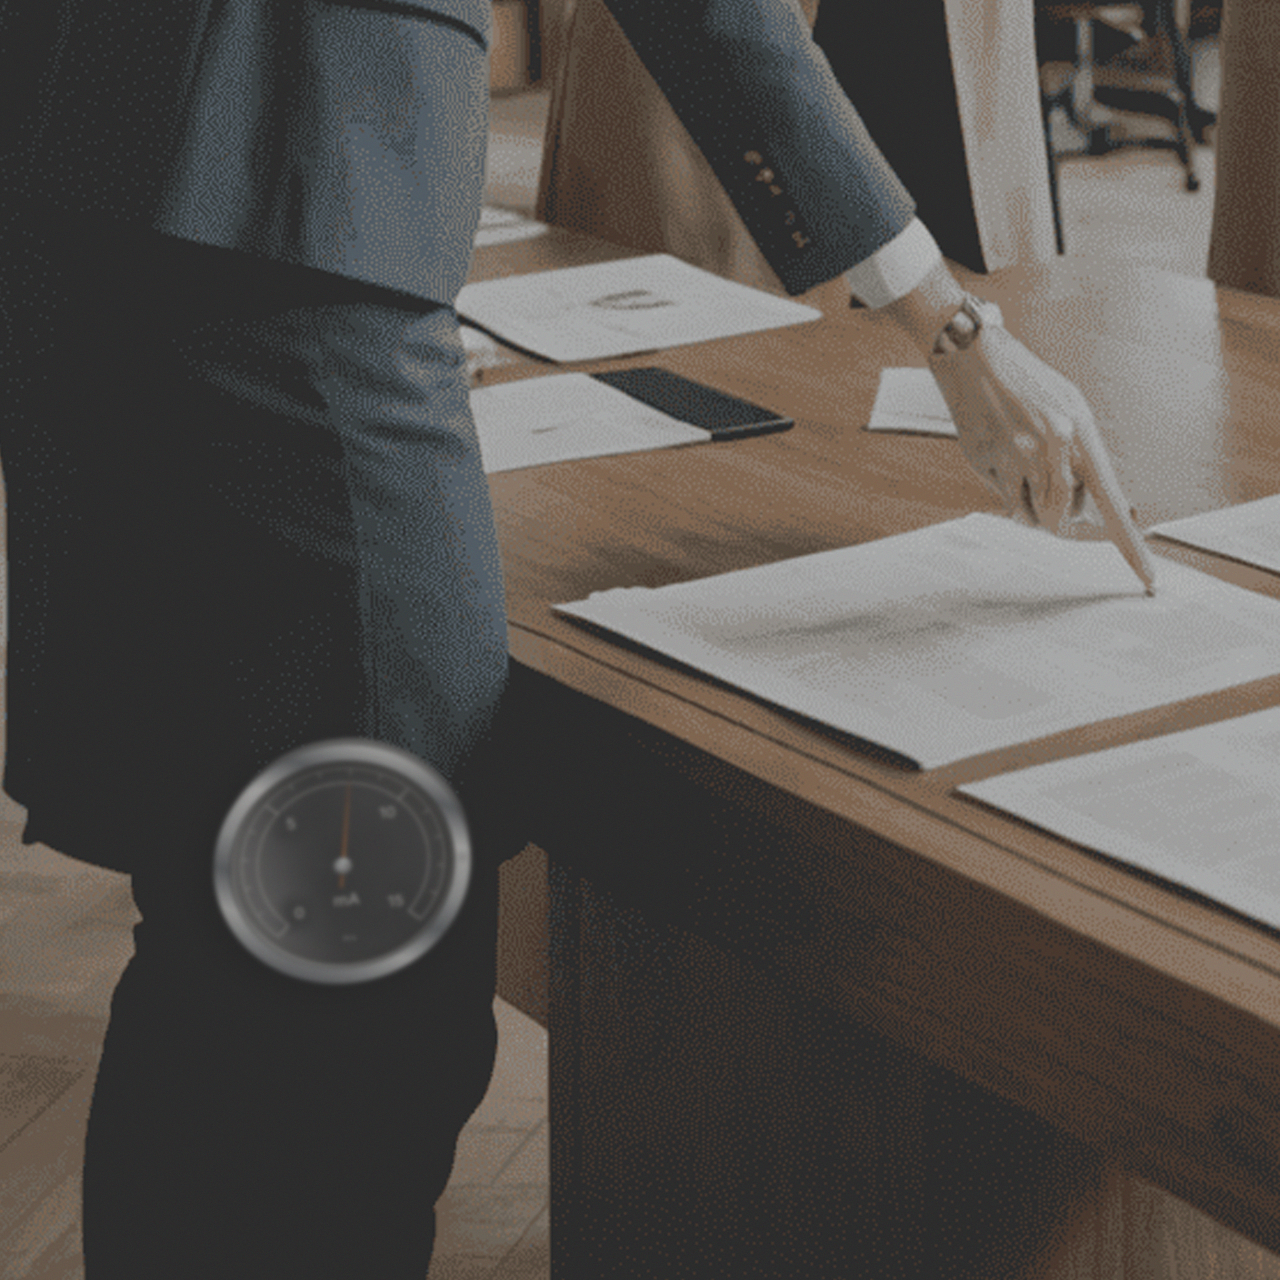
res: 8
